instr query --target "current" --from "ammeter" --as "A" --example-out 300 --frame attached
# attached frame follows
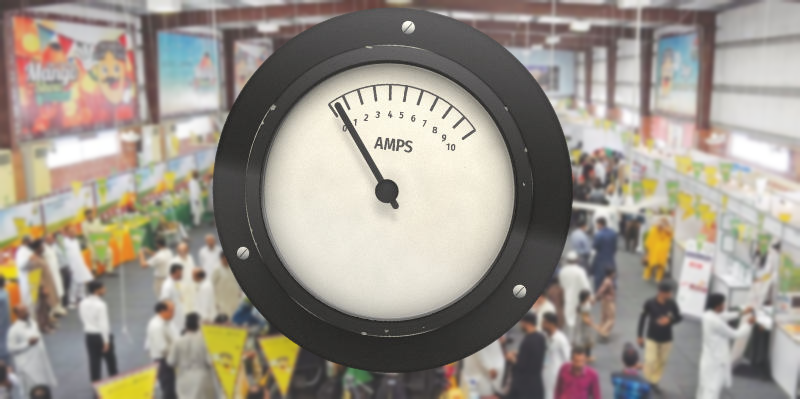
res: 0.5
